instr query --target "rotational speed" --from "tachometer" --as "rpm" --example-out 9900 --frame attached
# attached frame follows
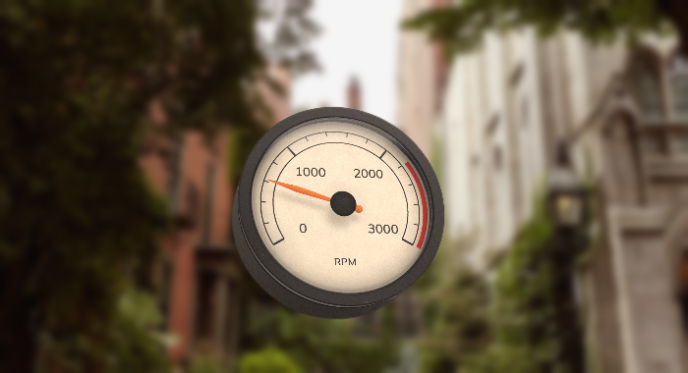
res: 600
